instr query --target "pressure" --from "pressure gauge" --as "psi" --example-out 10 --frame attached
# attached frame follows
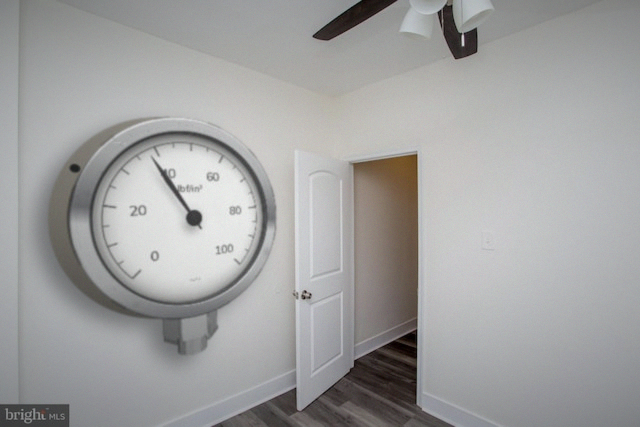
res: 37.5
